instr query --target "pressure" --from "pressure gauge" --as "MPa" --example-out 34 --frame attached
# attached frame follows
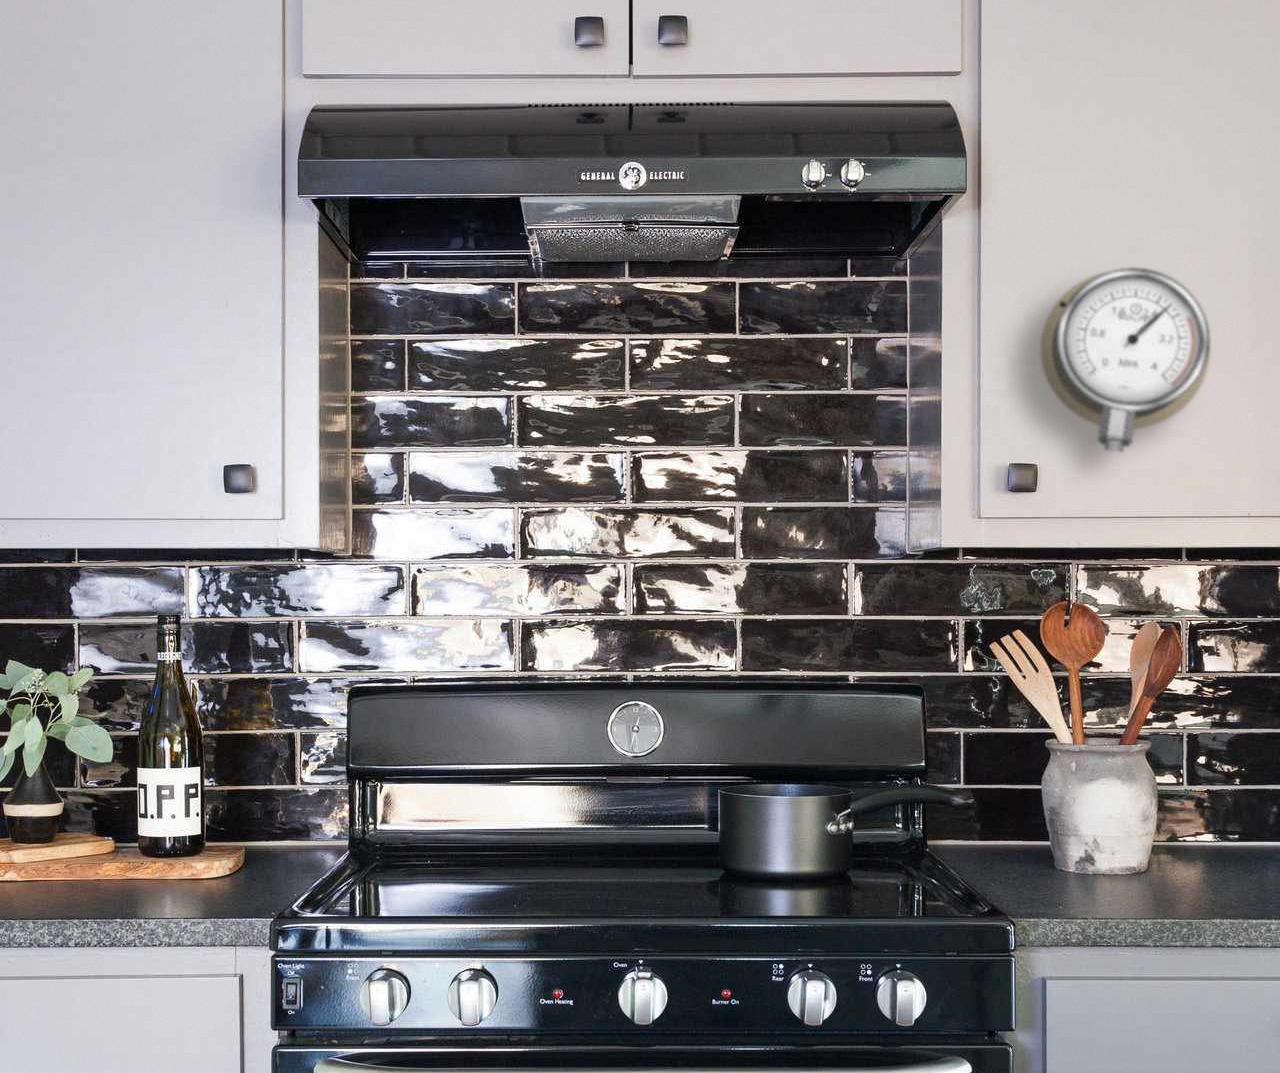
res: 2.6
